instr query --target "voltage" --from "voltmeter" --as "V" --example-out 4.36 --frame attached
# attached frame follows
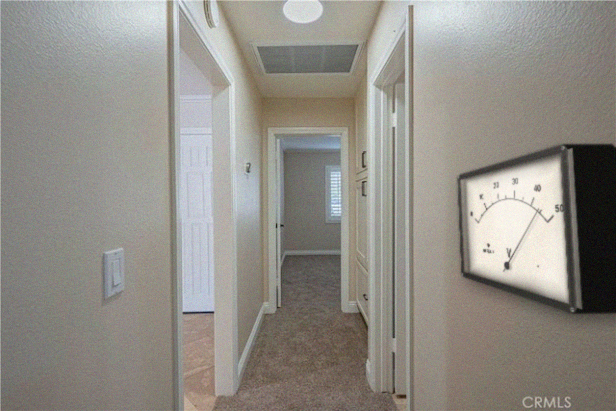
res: 45
